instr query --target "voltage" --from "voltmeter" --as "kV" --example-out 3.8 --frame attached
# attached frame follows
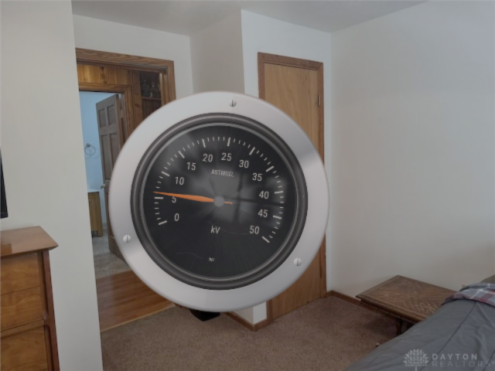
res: 6
